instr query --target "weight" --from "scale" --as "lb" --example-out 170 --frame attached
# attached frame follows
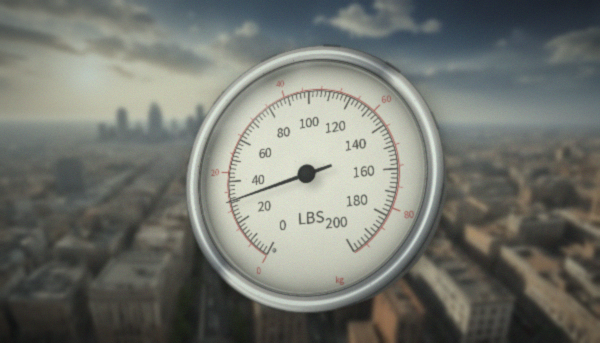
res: 30
